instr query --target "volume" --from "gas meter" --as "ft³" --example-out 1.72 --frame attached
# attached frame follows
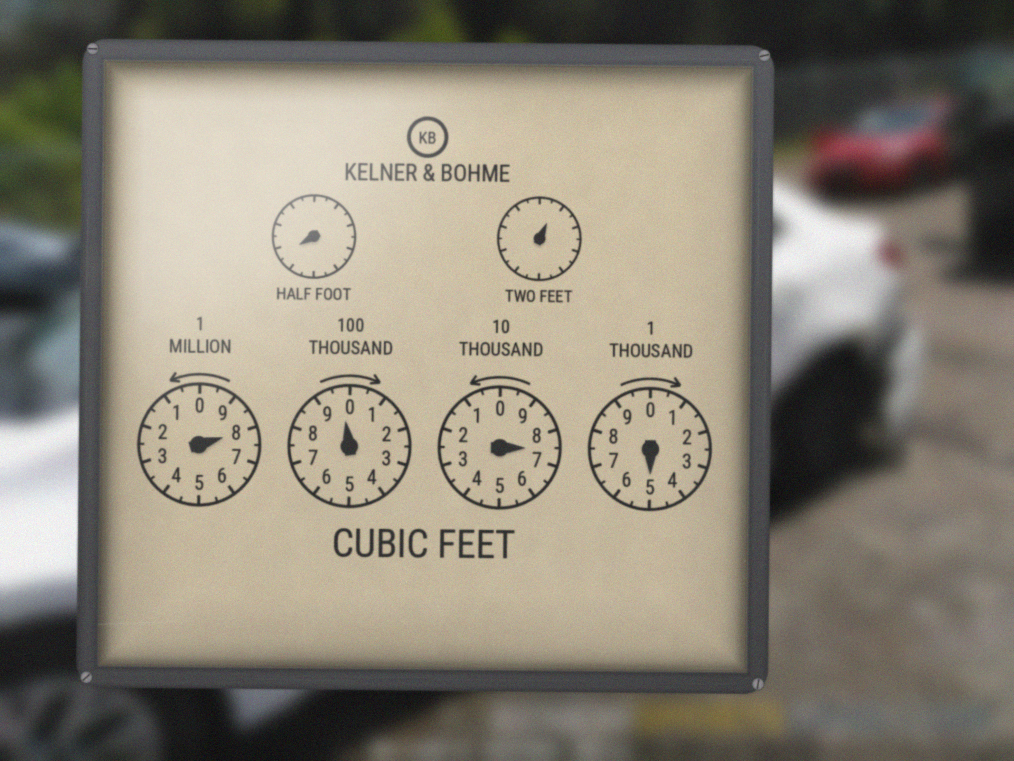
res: 797500
